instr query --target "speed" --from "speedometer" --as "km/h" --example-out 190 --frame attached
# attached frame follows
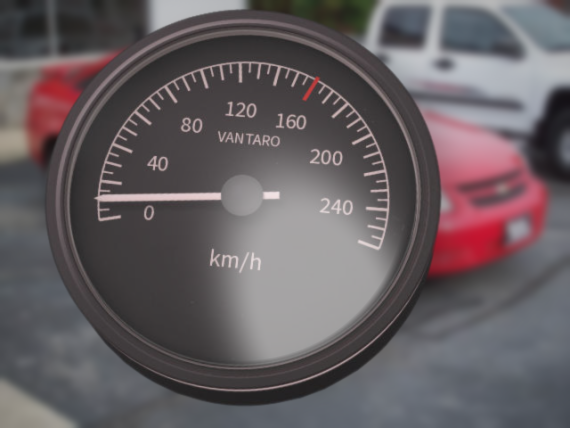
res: 10
